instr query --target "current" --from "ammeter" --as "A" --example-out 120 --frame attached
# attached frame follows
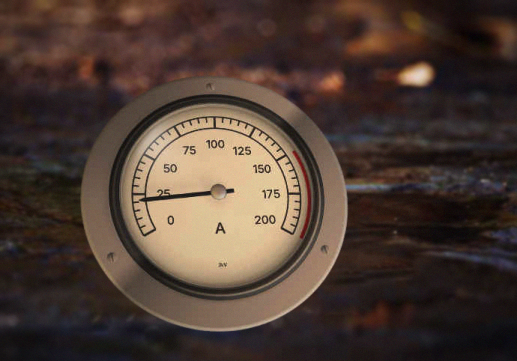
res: 20
